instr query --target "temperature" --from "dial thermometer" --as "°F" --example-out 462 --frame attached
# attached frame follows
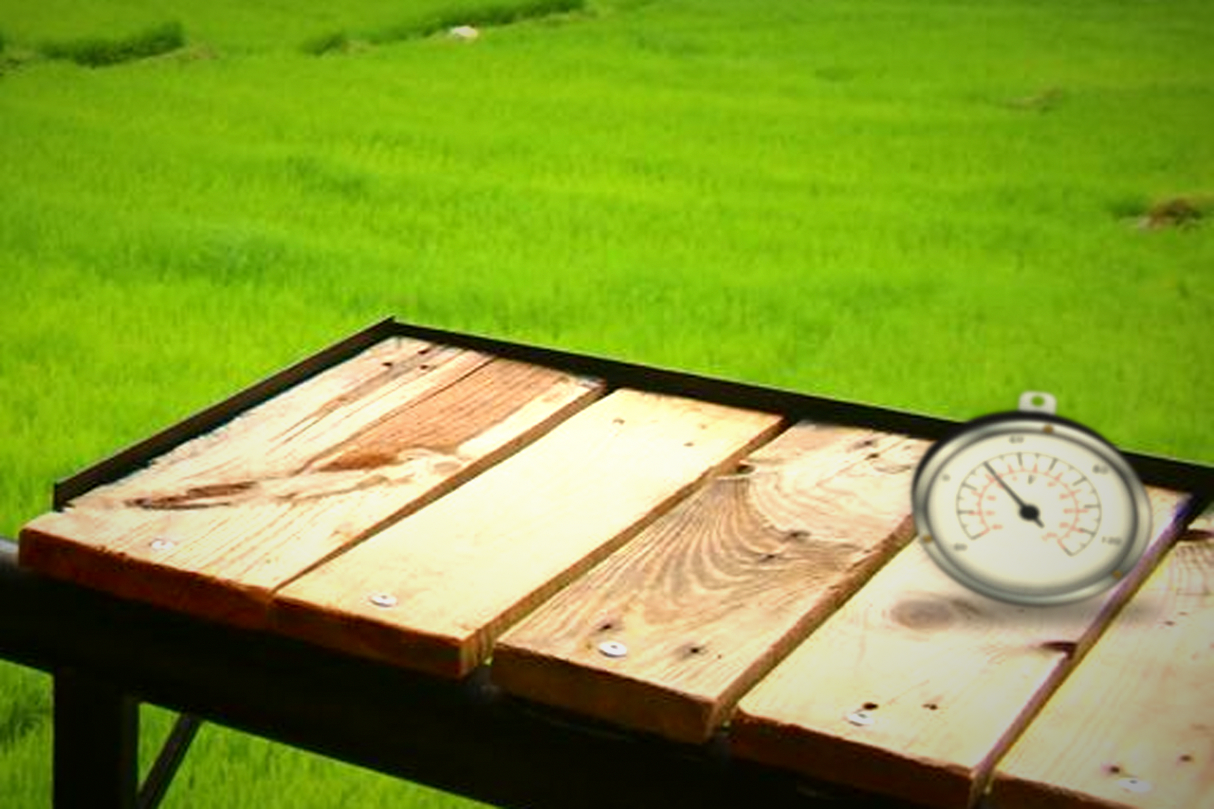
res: 20
